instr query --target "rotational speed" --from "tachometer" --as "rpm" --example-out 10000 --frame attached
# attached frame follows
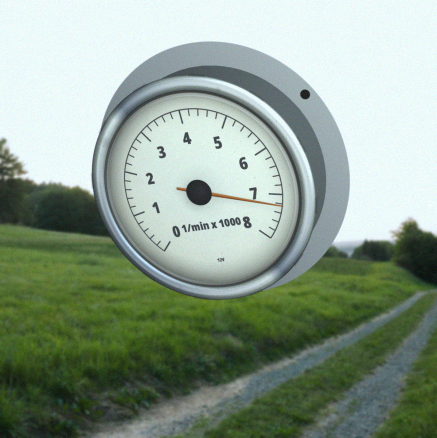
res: 7200
